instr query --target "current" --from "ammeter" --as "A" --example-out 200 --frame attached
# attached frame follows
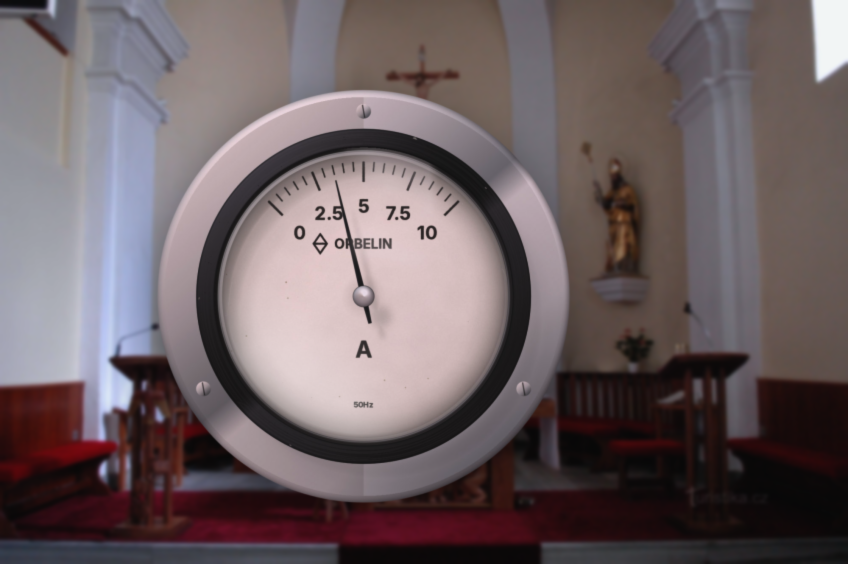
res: 3.5
